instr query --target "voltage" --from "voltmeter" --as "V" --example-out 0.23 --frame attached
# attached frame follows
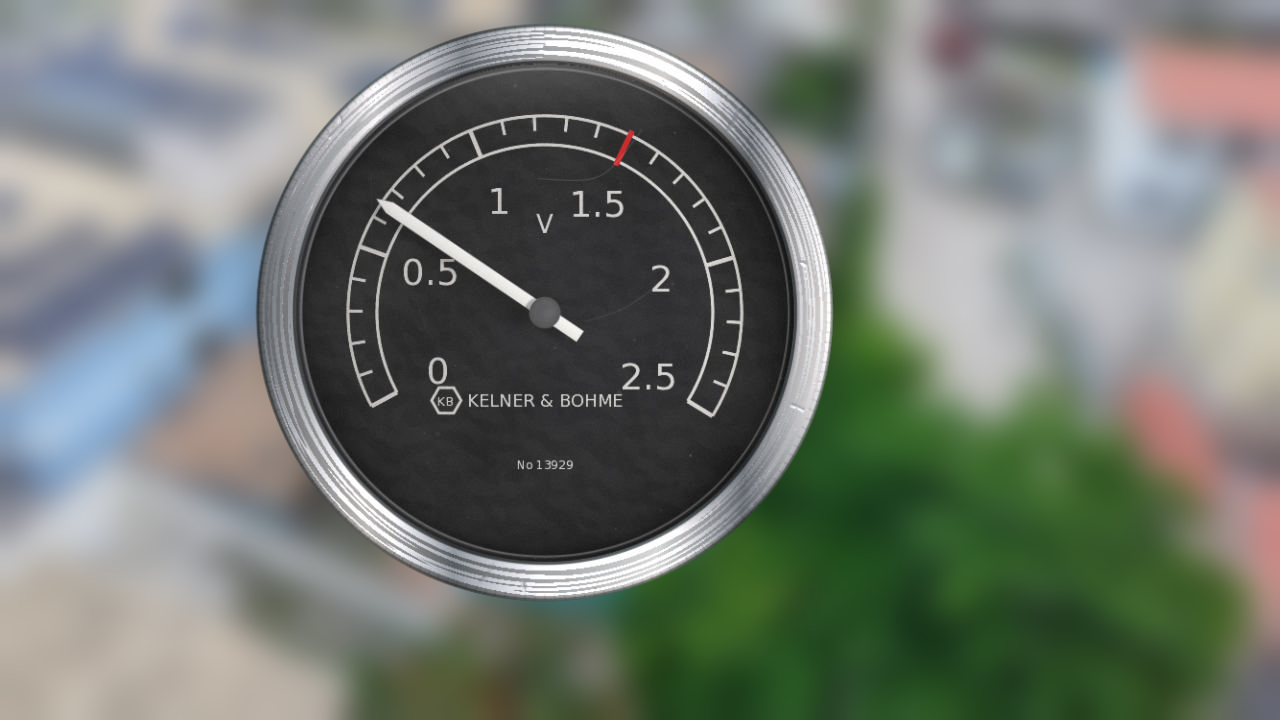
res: 0.65
